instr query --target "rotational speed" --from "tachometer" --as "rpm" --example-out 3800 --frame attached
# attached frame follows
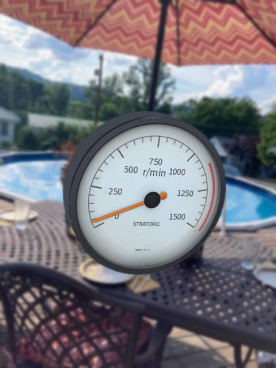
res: 50
